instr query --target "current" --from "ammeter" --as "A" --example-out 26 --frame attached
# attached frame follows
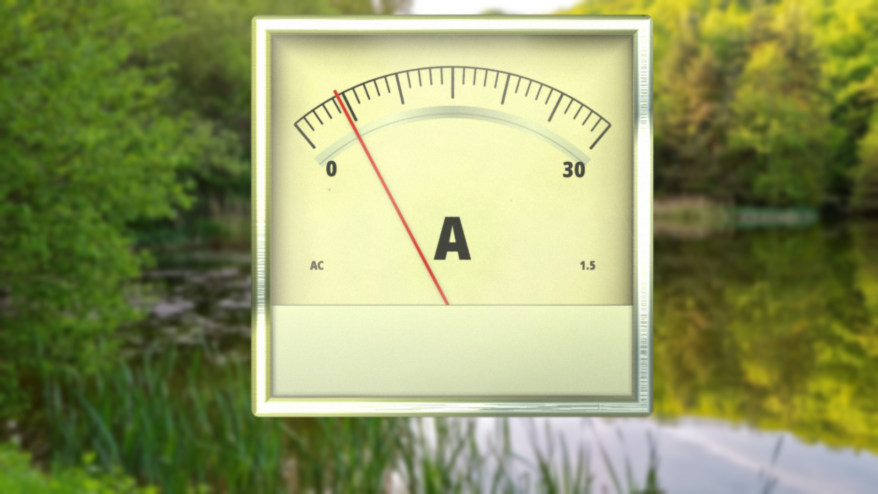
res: 4.5
